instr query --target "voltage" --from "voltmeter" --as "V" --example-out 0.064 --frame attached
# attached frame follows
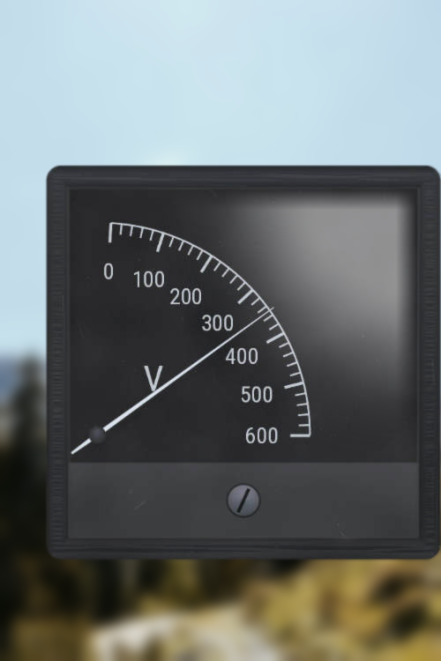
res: 350
